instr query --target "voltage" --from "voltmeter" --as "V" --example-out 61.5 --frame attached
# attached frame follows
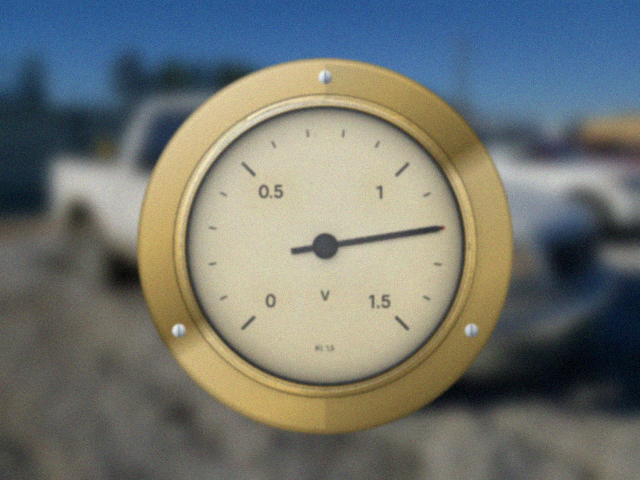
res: 1.2
